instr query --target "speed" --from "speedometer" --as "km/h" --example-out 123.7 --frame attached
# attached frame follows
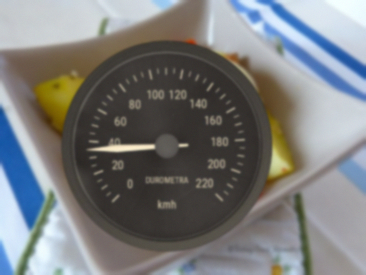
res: 35
